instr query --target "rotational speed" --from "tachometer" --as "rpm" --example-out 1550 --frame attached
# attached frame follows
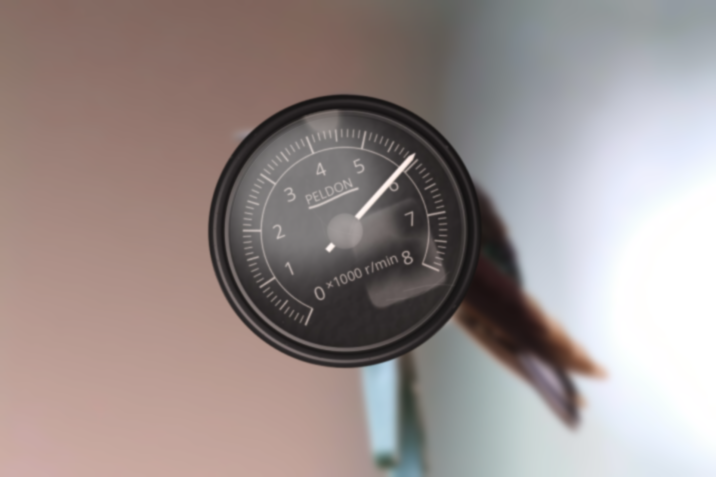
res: 5900
